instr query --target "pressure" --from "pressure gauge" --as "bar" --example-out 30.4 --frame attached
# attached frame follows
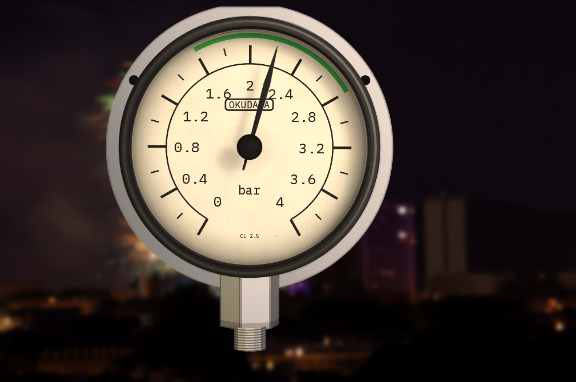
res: 2.2
